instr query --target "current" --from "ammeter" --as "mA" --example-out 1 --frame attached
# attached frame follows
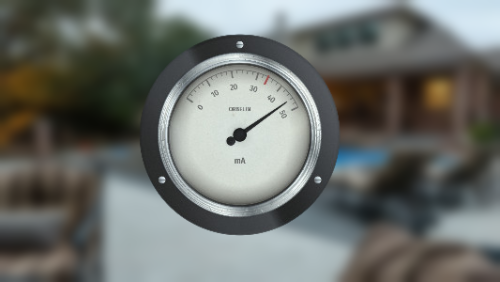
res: 46
